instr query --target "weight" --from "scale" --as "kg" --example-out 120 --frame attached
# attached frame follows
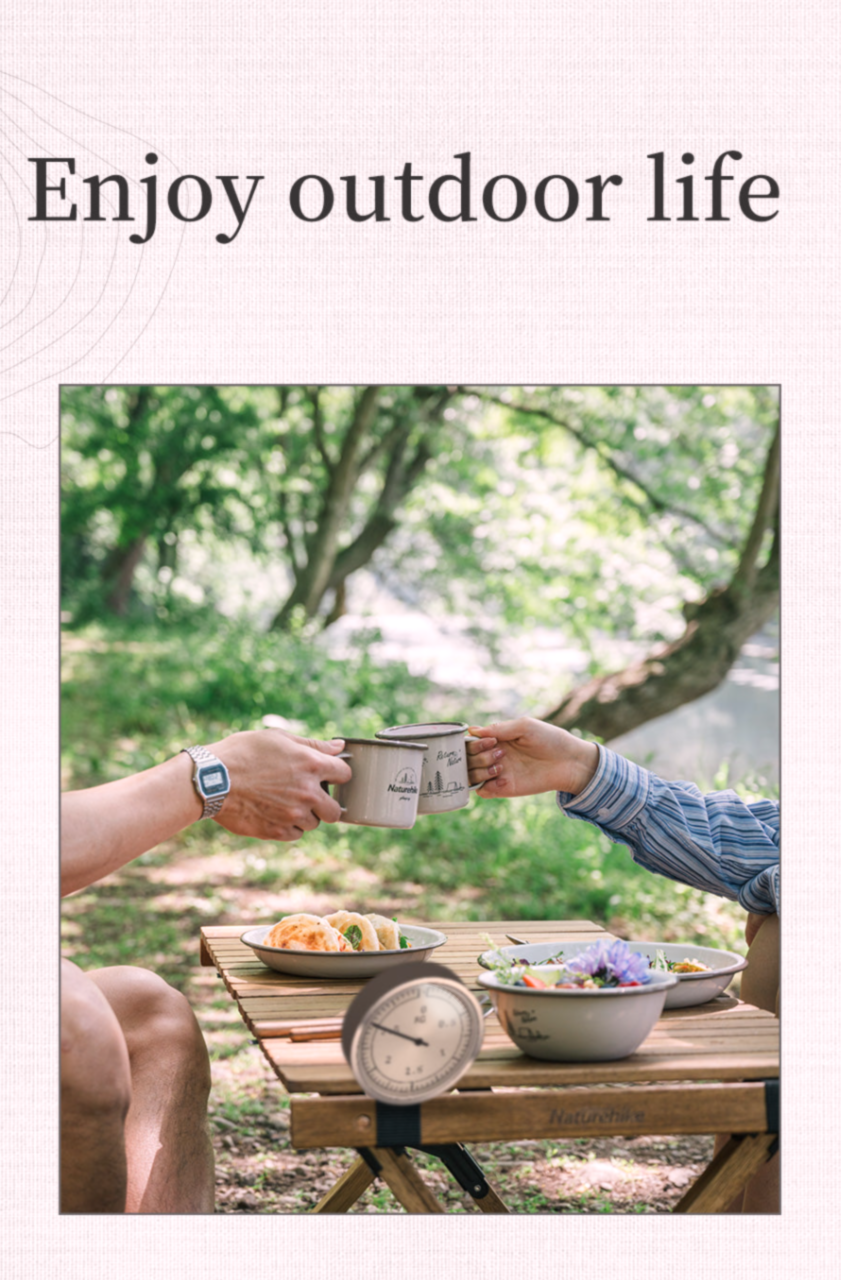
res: 2.5
